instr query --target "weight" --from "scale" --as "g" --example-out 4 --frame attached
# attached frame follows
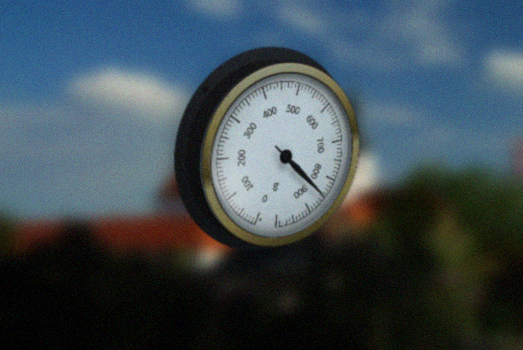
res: 850
